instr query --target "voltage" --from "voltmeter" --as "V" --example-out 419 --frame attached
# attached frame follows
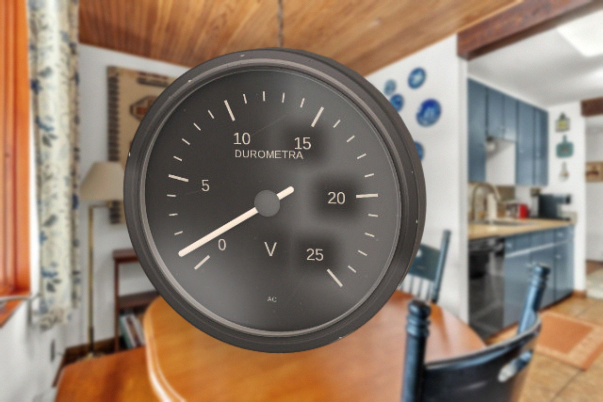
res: 1
